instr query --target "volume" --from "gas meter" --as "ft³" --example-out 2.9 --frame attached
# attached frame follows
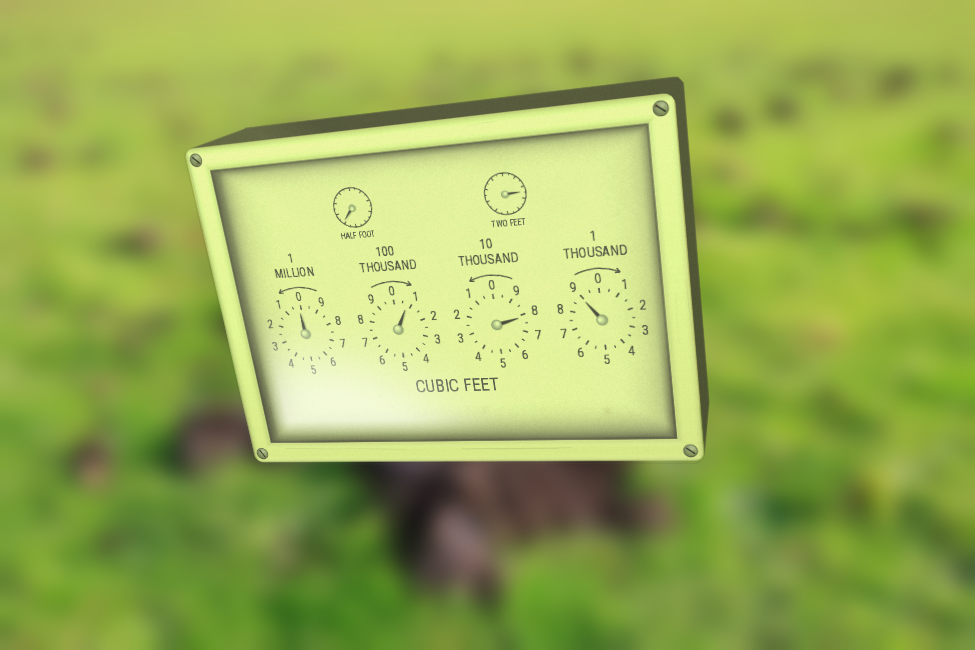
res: 7900
